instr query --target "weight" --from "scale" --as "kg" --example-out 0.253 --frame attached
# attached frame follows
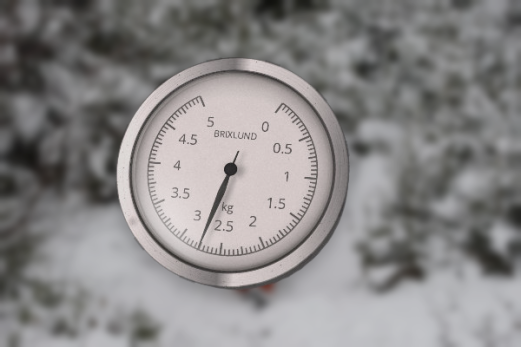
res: 2.75
